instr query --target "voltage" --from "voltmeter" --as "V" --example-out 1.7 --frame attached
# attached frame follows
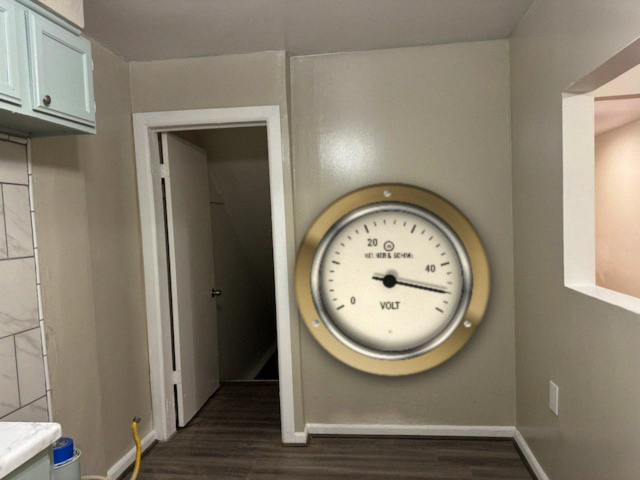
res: 46
